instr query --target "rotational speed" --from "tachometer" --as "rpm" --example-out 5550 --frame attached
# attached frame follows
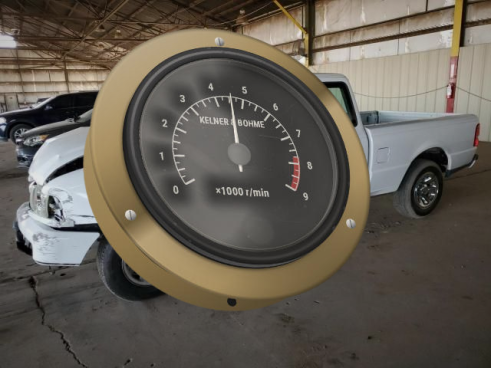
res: 4500
